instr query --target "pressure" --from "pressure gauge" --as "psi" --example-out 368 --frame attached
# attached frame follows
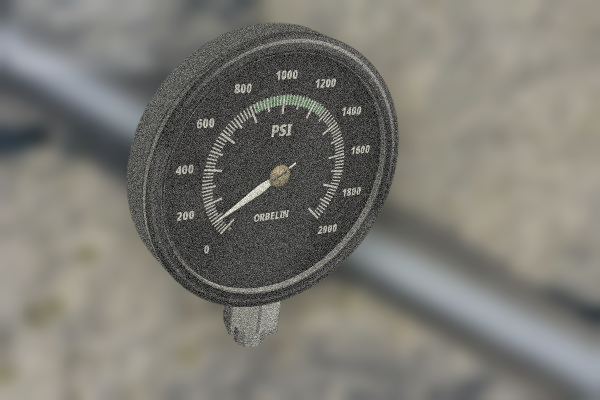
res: 100
